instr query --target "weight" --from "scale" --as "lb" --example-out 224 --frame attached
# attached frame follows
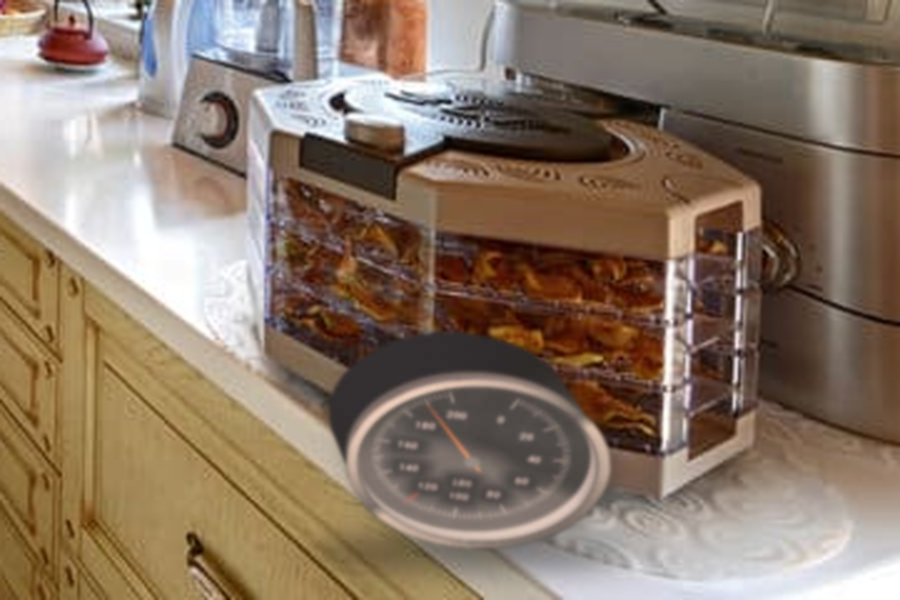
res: 190
